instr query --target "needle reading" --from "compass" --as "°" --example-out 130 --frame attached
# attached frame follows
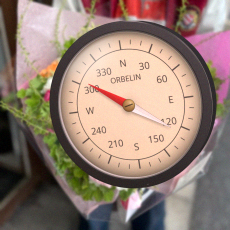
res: 305
